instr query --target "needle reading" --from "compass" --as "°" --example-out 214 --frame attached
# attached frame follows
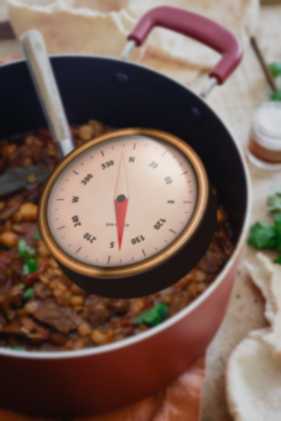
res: 170
